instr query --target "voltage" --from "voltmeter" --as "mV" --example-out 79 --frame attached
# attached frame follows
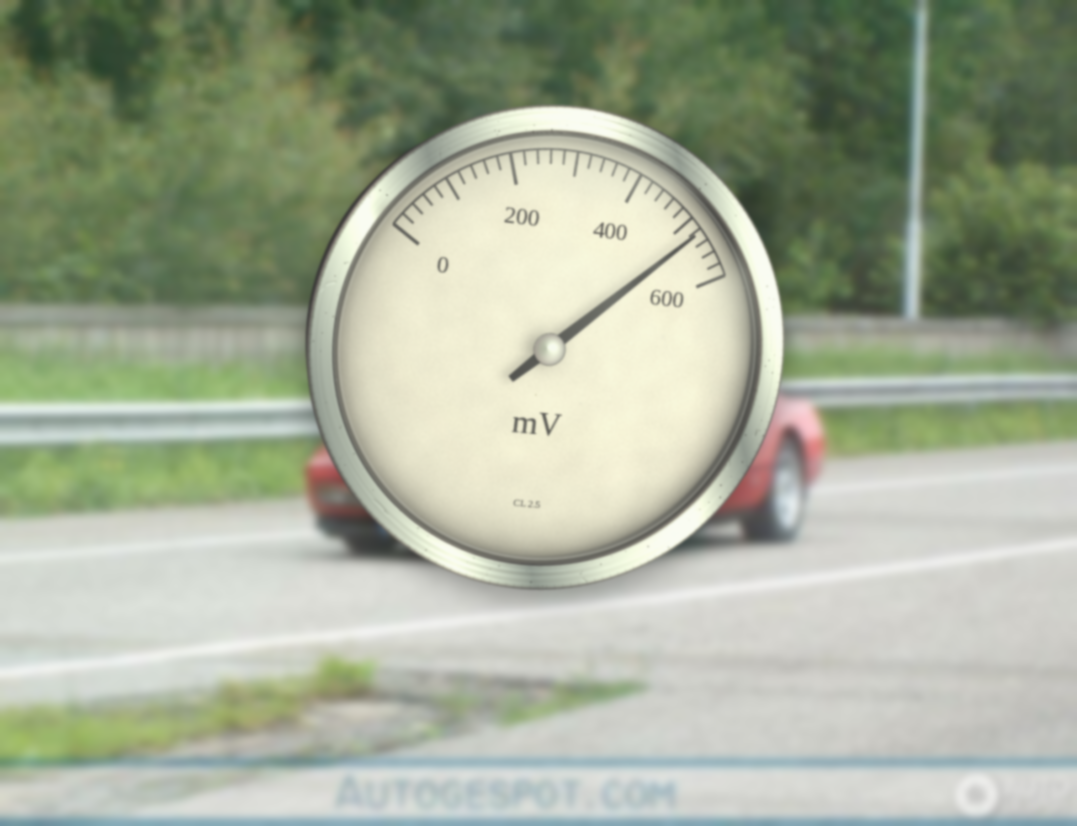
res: 520
